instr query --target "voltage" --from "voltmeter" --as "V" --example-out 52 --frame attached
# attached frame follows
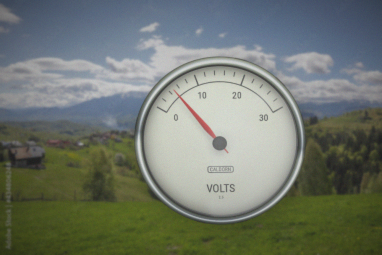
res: 5
